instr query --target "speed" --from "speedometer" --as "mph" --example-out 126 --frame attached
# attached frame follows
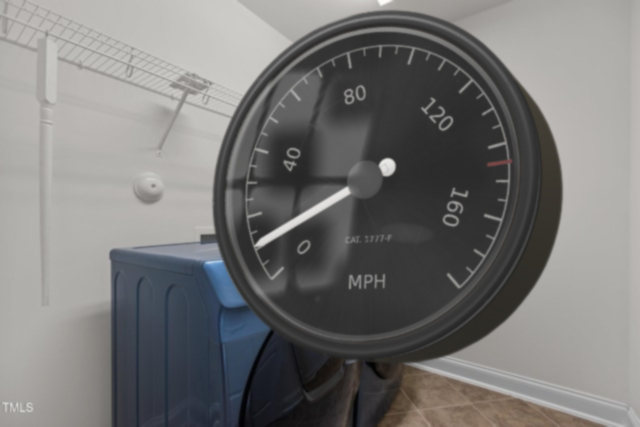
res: 10
